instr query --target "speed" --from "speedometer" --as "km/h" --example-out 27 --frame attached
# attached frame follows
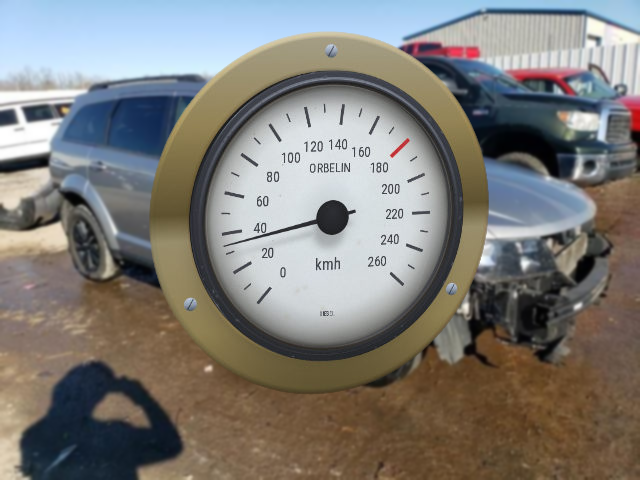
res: 35
